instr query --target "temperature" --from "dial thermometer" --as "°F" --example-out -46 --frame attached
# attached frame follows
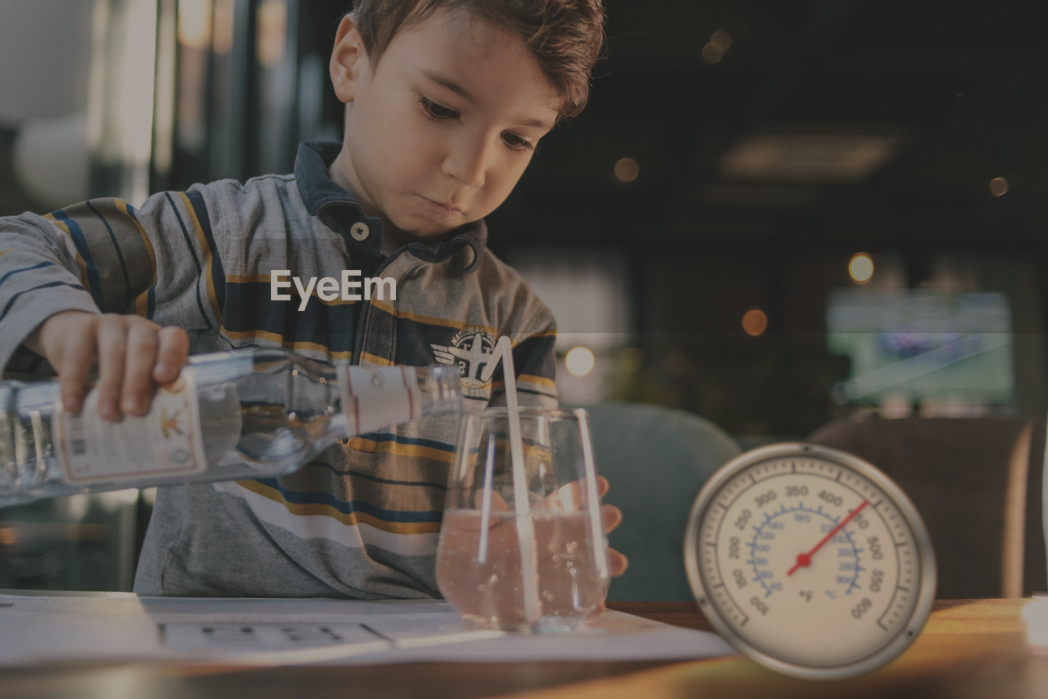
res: 440
